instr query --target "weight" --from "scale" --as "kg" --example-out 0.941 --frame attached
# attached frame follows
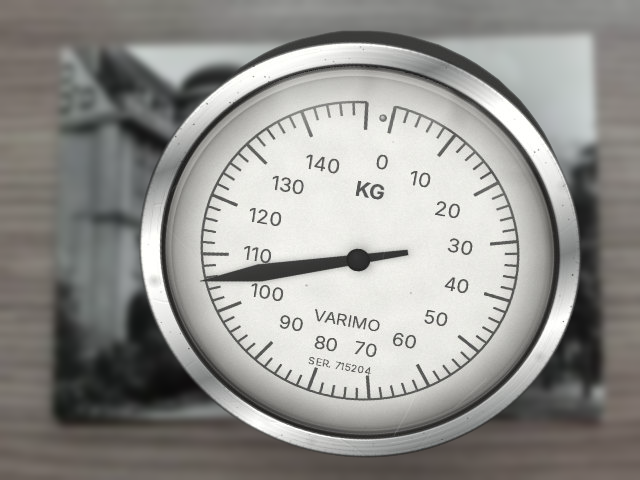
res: 106
